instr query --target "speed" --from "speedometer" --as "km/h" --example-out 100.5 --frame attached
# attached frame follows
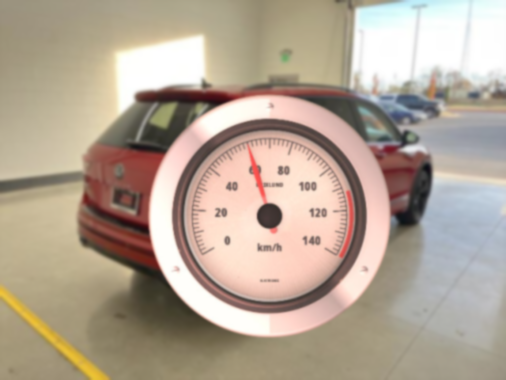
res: 60
